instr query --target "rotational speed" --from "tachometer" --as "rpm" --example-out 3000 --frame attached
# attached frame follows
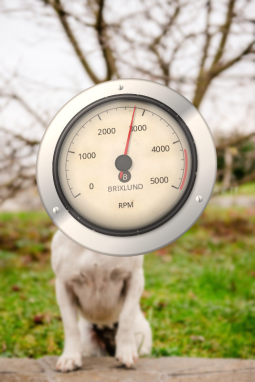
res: 2800
